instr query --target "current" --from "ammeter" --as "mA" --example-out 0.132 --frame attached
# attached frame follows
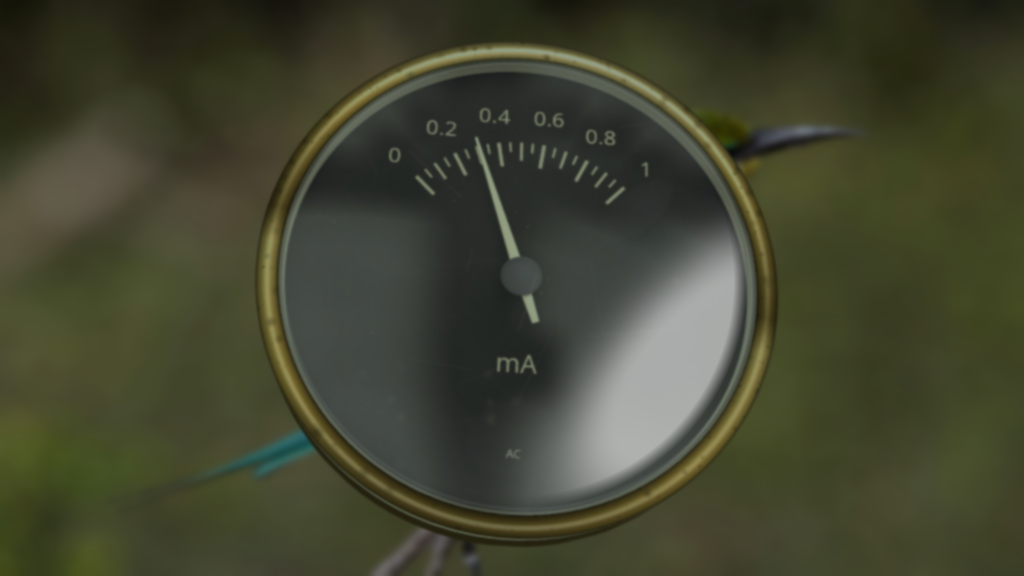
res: 0.3
